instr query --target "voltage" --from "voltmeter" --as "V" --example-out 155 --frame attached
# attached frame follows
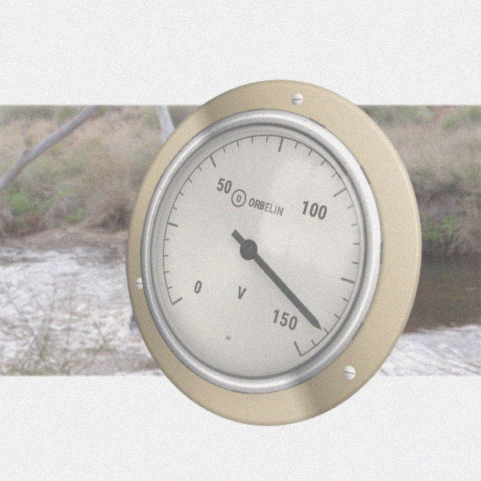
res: 140
